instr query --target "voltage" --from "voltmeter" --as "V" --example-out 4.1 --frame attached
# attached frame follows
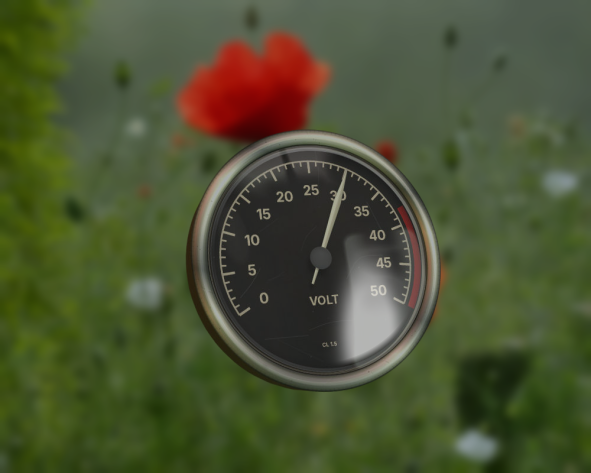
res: 30
